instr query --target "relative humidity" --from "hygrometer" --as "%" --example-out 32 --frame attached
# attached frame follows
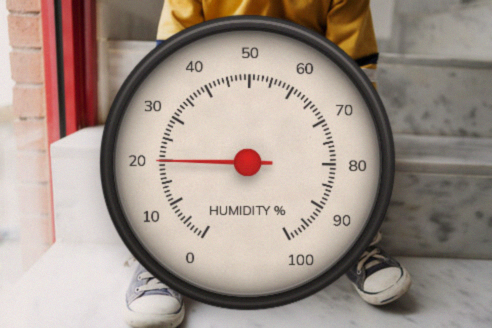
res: 20
